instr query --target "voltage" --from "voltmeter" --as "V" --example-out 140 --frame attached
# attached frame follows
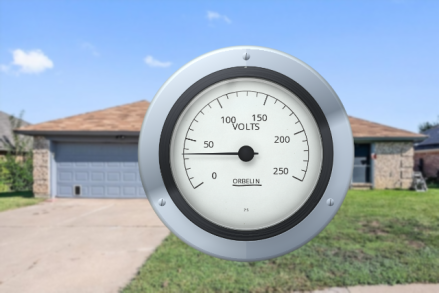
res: 35
